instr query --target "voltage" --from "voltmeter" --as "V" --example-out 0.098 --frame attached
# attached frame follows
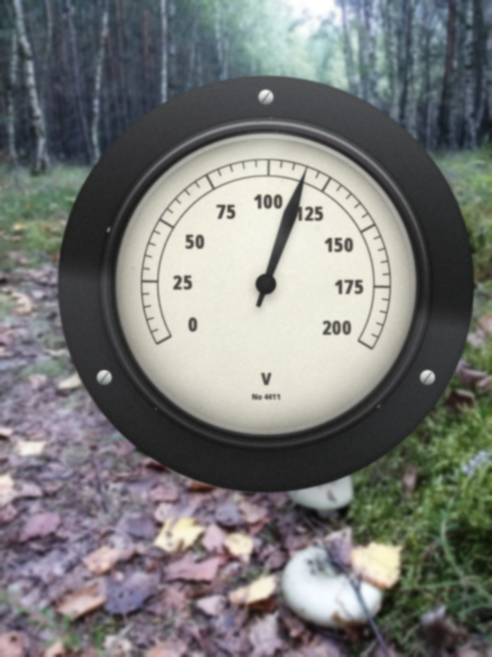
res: 115
